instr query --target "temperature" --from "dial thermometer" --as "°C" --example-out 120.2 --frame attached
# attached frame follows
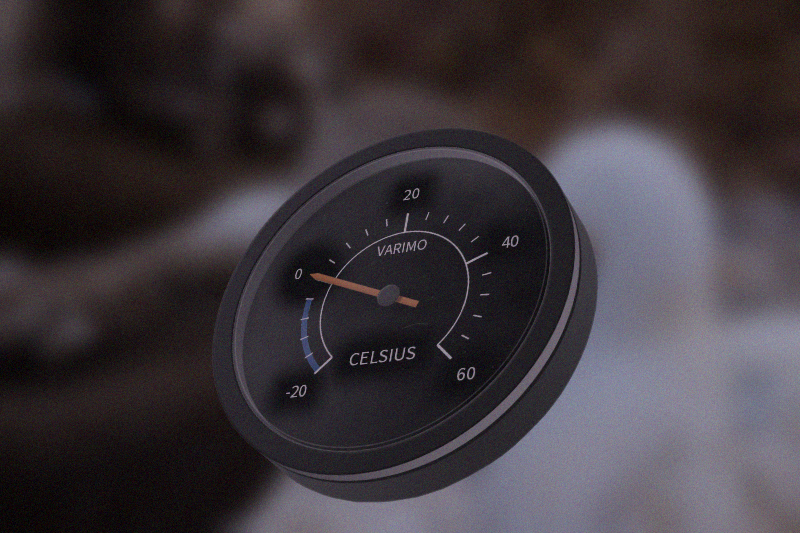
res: 0
